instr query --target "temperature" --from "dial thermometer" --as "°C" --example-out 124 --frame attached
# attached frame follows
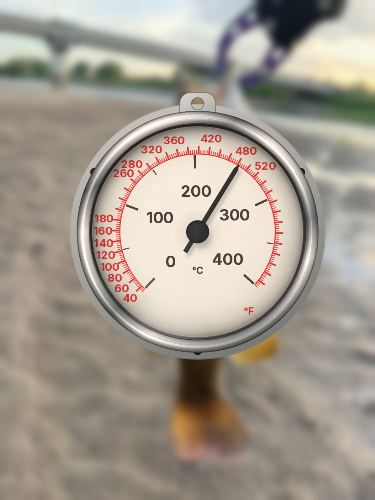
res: 250
